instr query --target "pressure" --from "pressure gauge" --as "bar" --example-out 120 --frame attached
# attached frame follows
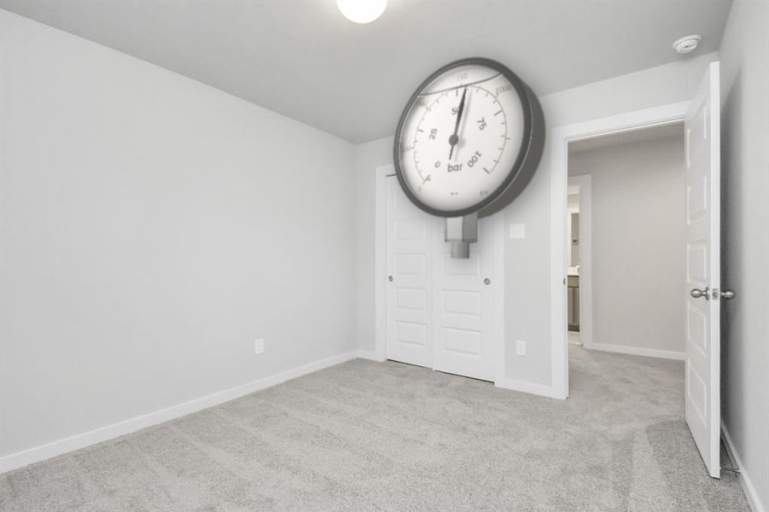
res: 55
